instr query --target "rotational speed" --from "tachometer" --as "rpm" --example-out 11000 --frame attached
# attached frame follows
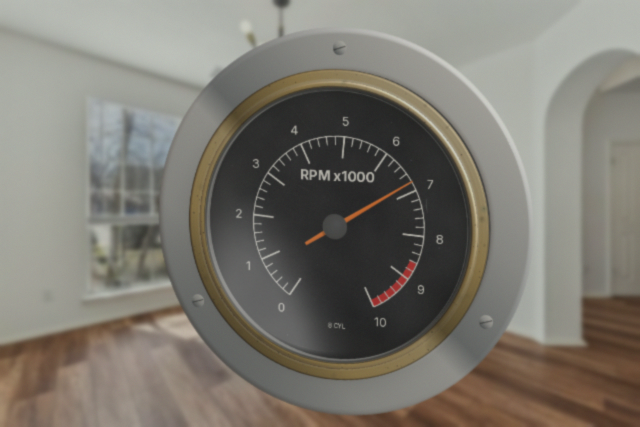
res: 6800
